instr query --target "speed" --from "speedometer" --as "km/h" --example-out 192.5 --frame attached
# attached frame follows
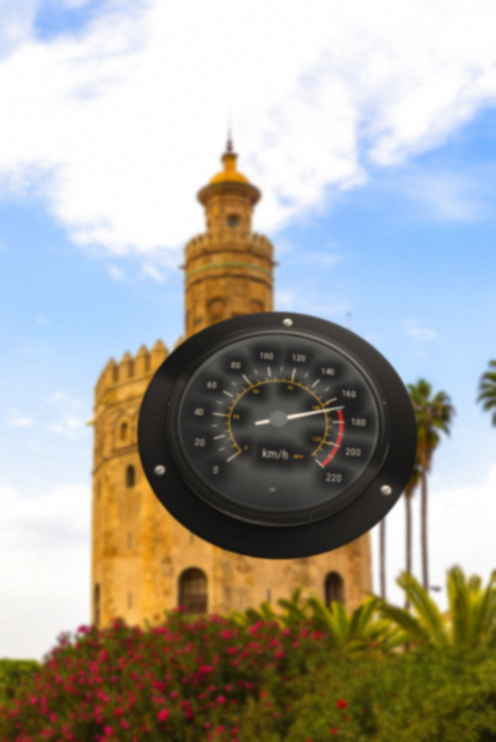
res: 170
